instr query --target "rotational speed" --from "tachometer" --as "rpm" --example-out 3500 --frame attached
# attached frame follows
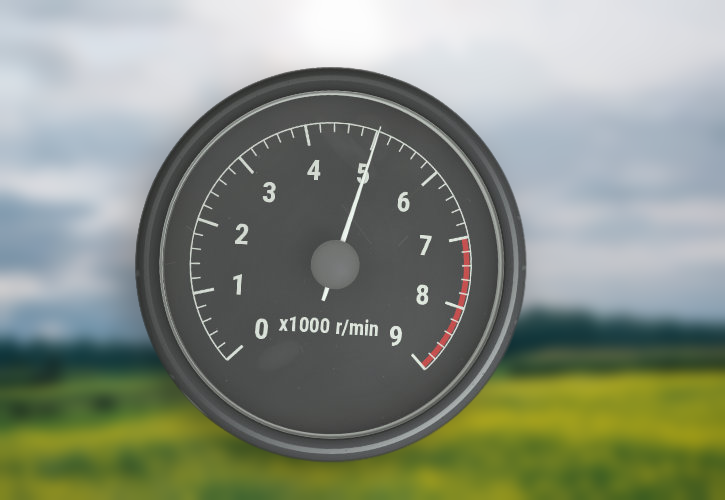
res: 5000
